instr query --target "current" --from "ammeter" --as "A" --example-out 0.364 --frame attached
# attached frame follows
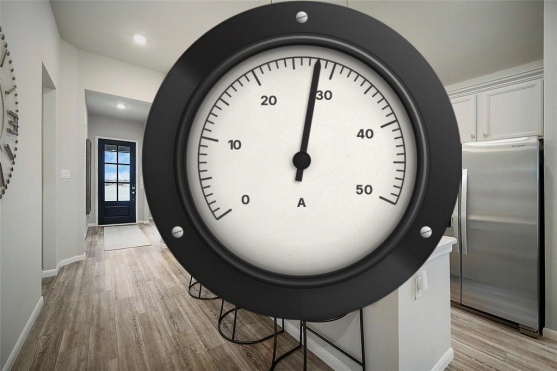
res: 28
